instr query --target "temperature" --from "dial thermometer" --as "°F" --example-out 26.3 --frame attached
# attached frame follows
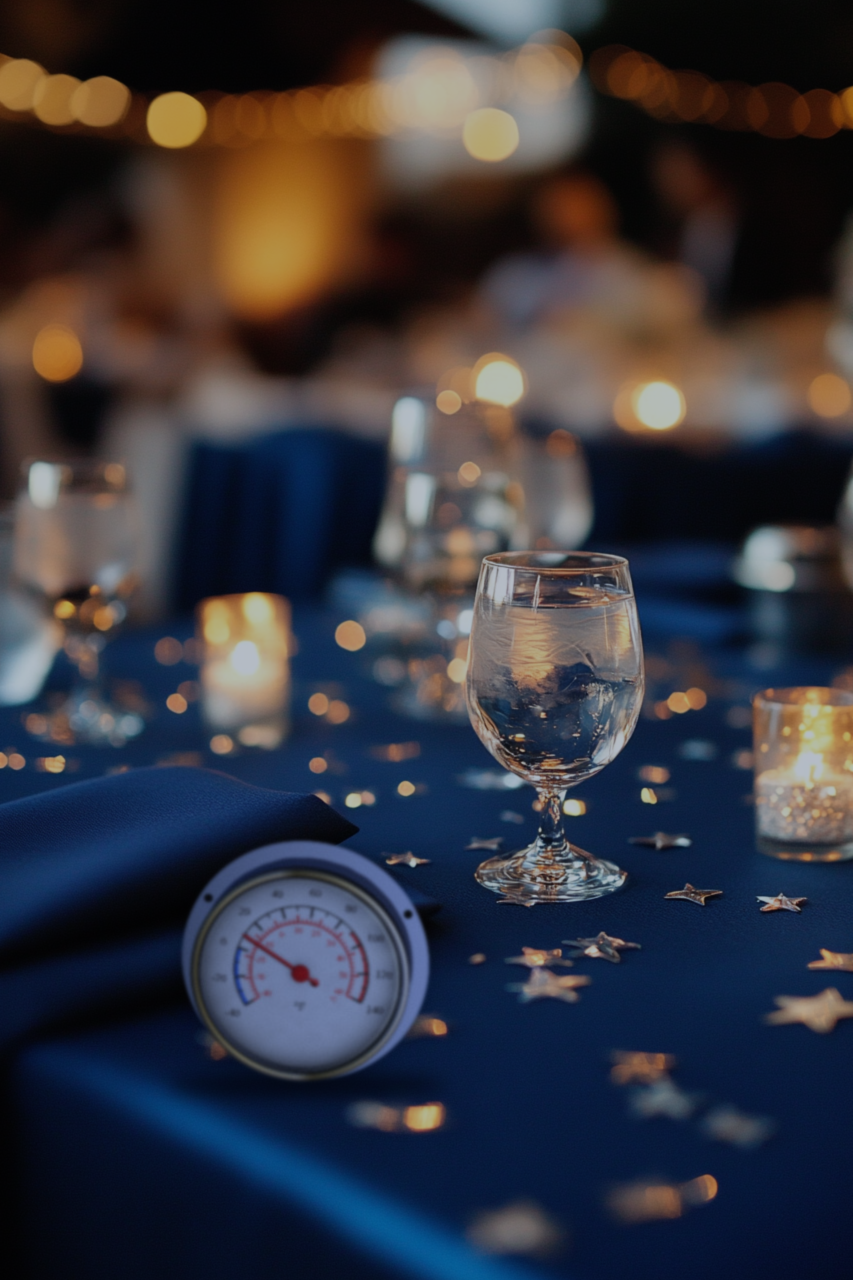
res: 10
